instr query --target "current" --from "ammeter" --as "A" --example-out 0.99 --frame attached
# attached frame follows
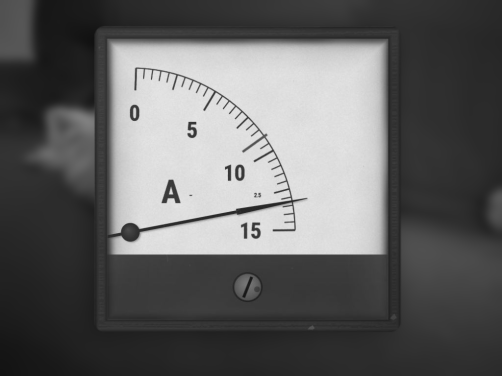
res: 13.25
